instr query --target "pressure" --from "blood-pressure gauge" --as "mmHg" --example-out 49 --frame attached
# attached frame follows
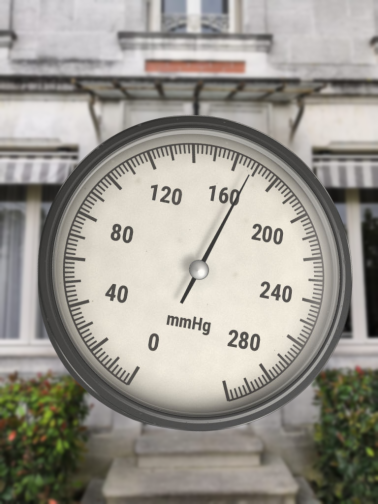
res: 168
